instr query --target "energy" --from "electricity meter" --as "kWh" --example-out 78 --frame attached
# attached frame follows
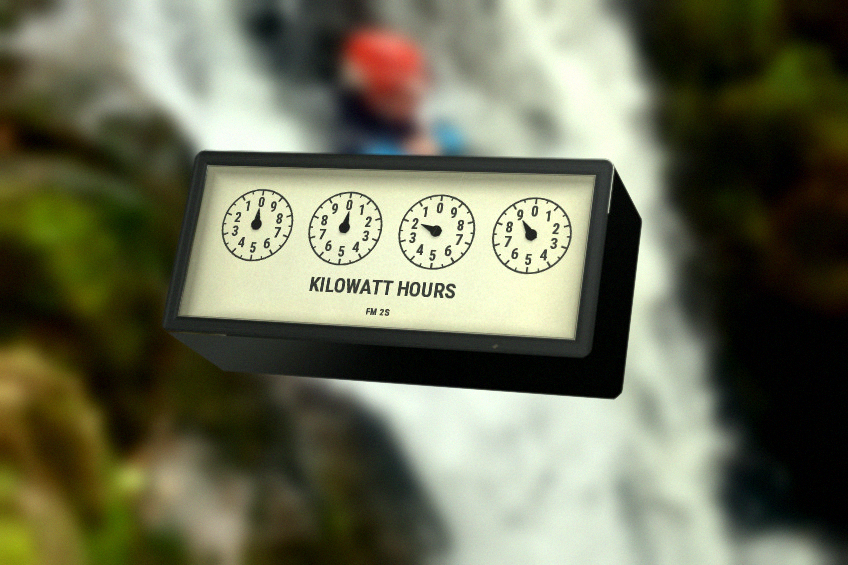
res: 19
